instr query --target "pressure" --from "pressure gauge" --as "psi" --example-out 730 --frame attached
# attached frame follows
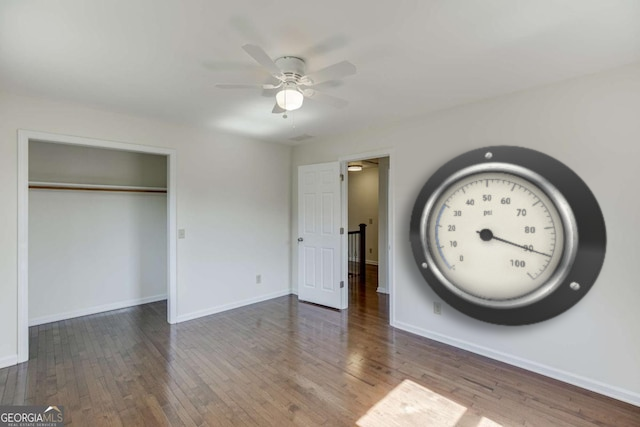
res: 90
